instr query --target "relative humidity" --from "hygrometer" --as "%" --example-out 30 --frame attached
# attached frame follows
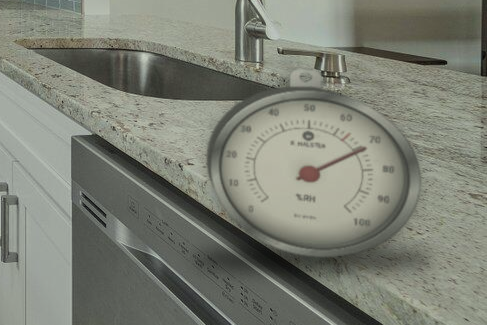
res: 70
